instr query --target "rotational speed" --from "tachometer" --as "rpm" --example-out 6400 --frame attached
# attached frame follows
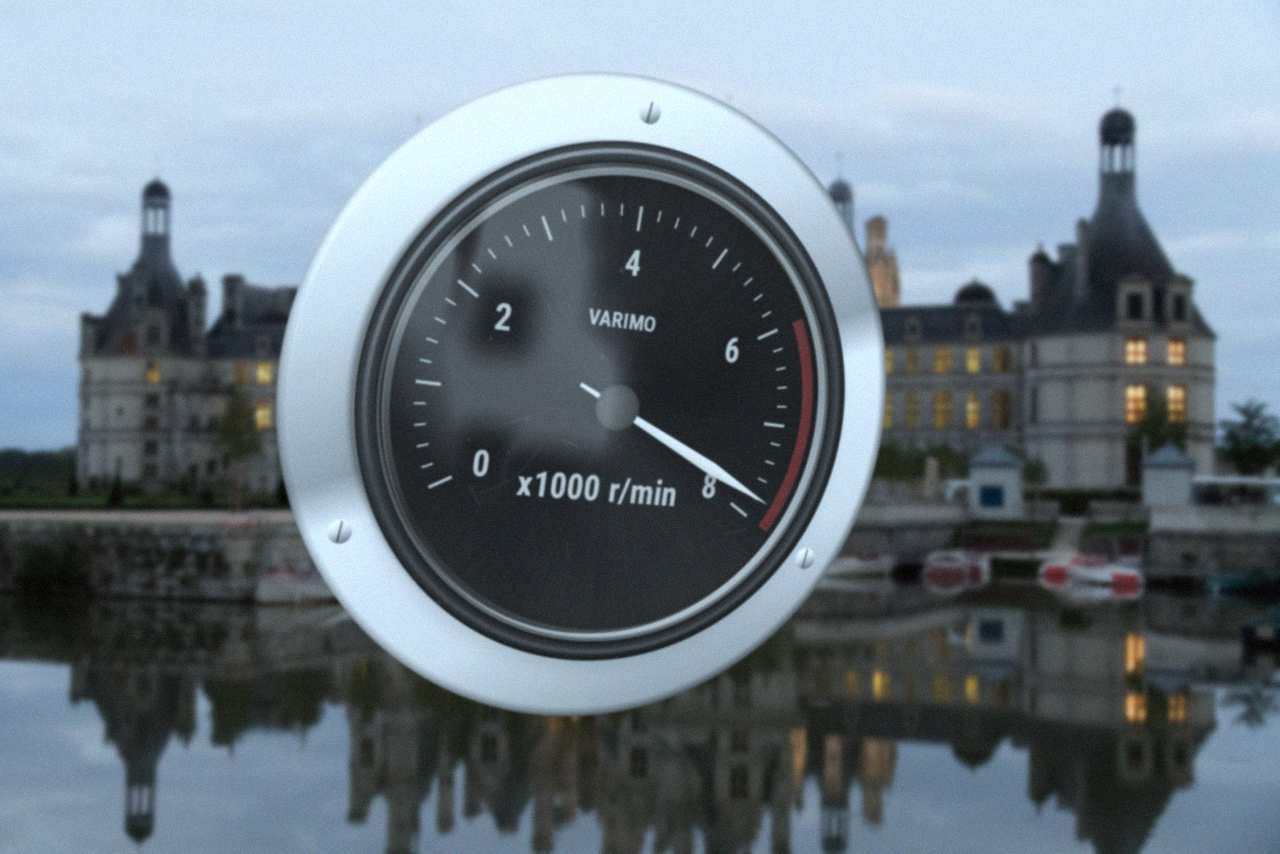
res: 7800
